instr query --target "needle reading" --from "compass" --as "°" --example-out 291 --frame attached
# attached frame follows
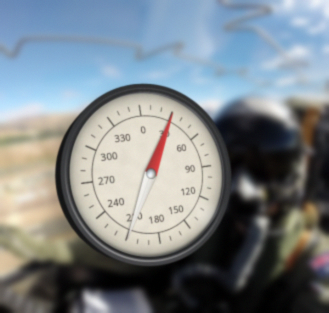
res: 30
